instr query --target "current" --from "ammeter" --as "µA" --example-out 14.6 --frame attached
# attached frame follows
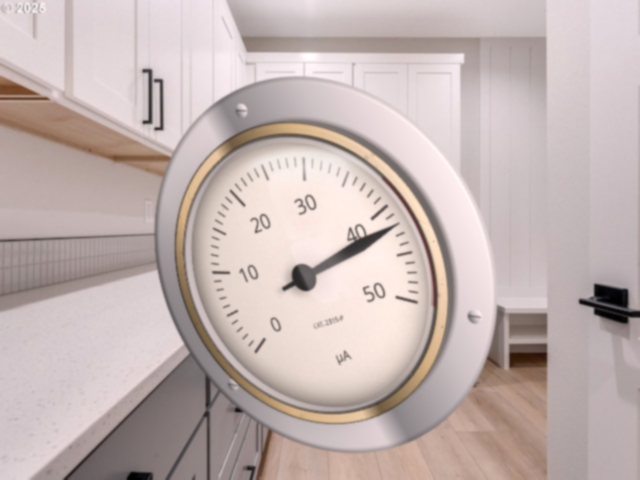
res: 42
